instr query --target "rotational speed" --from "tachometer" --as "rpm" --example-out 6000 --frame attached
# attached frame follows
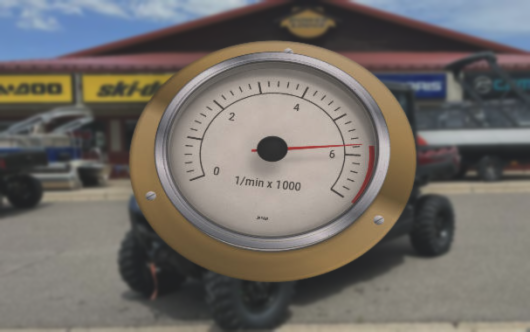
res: 5800
